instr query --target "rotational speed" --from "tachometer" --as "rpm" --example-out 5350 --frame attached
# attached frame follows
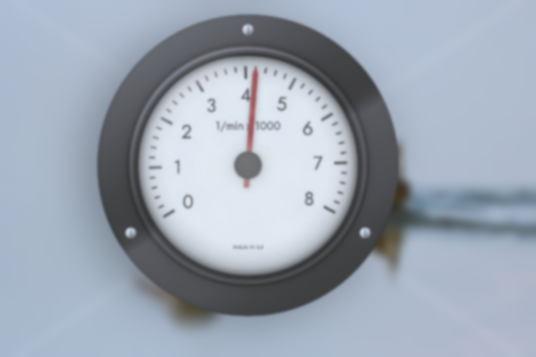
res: 4200
